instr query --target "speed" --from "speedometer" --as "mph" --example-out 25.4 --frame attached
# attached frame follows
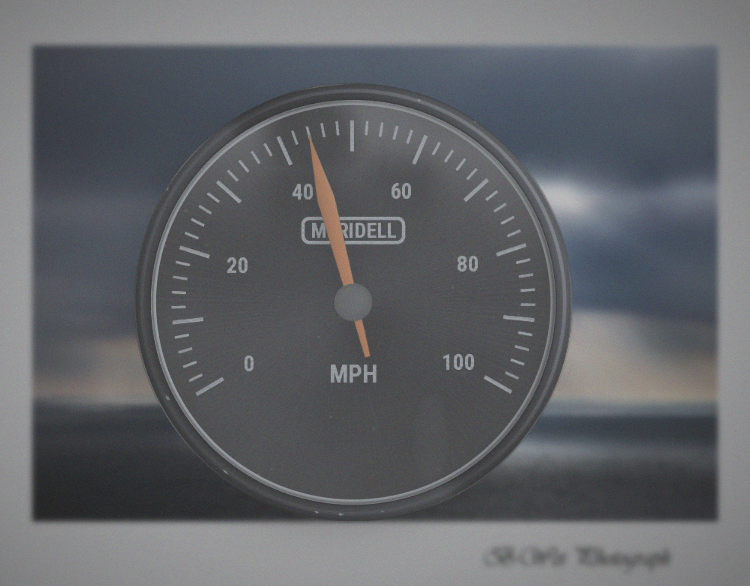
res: 44
